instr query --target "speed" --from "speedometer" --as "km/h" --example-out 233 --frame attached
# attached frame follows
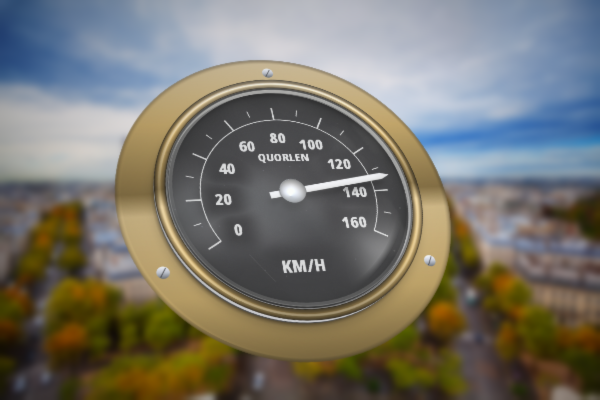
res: 135
